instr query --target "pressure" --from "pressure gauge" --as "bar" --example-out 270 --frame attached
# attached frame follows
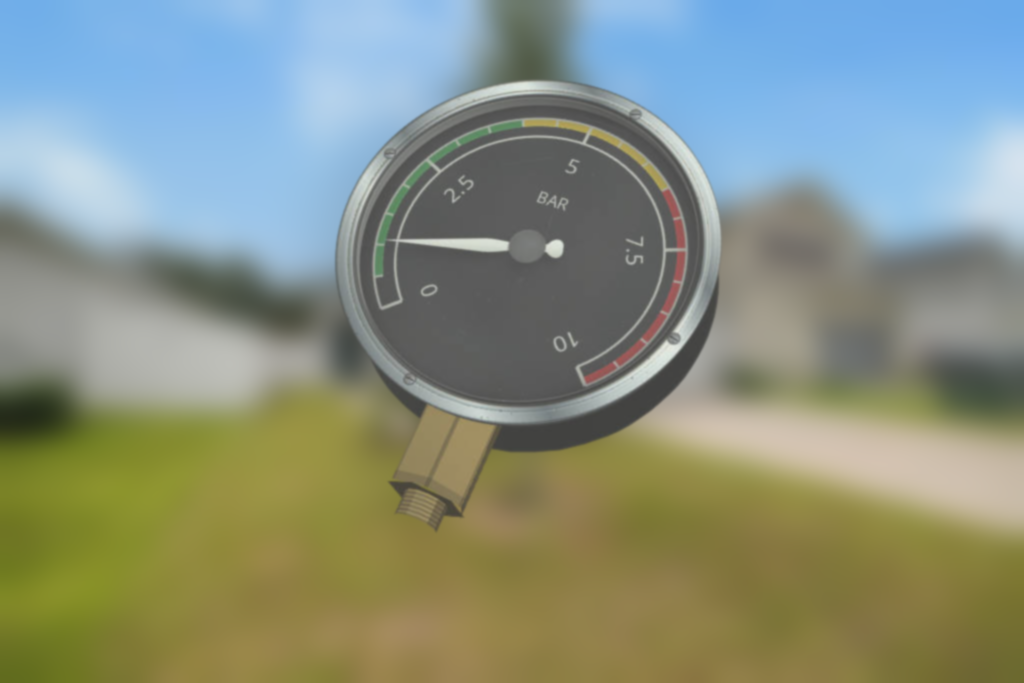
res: 1
